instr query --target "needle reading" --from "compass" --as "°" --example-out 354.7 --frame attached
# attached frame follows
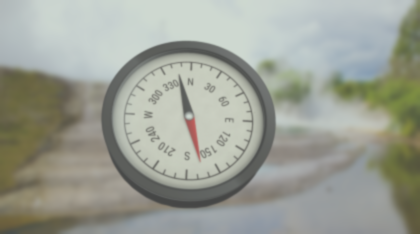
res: 165
